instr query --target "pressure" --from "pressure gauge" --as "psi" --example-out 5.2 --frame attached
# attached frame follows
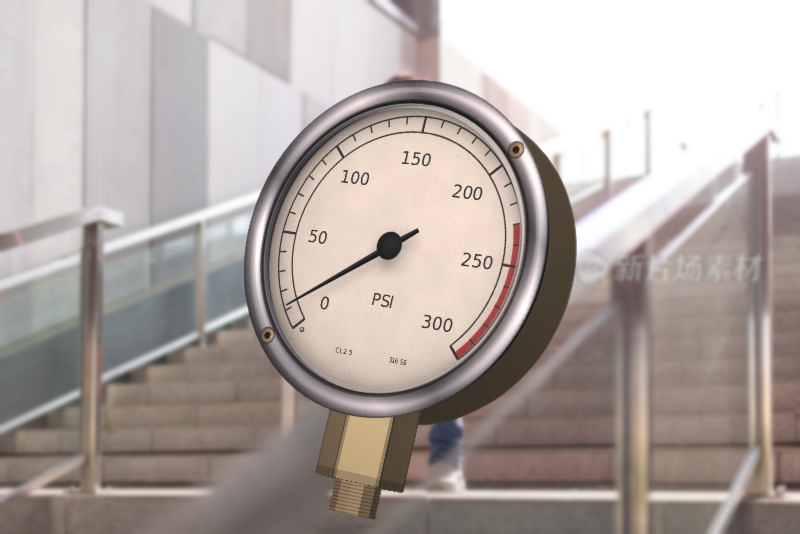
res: 10
